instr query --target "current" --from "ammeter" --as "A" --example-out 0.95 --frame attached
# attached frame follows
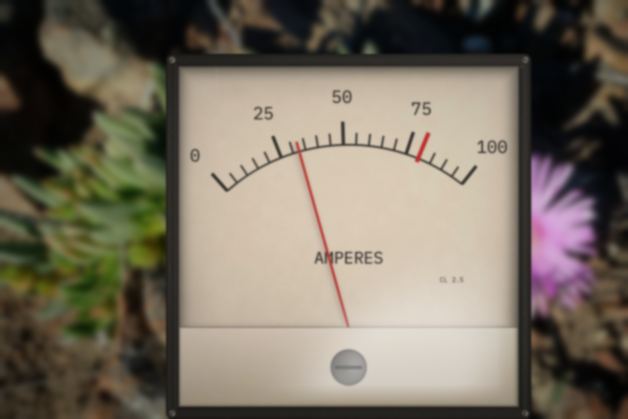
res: 32.5
